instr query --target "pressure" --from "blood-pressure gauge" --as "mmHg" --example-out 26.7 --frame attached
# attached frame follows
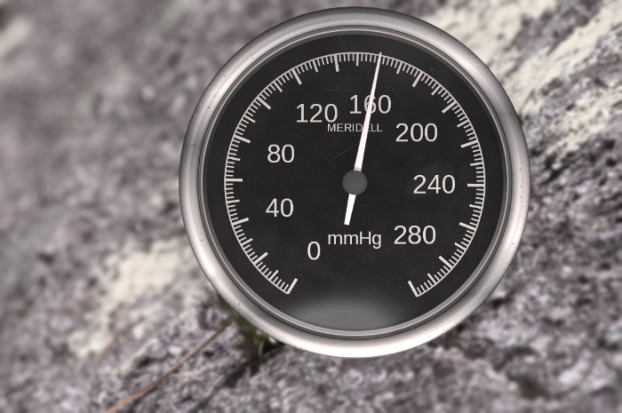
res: 160
